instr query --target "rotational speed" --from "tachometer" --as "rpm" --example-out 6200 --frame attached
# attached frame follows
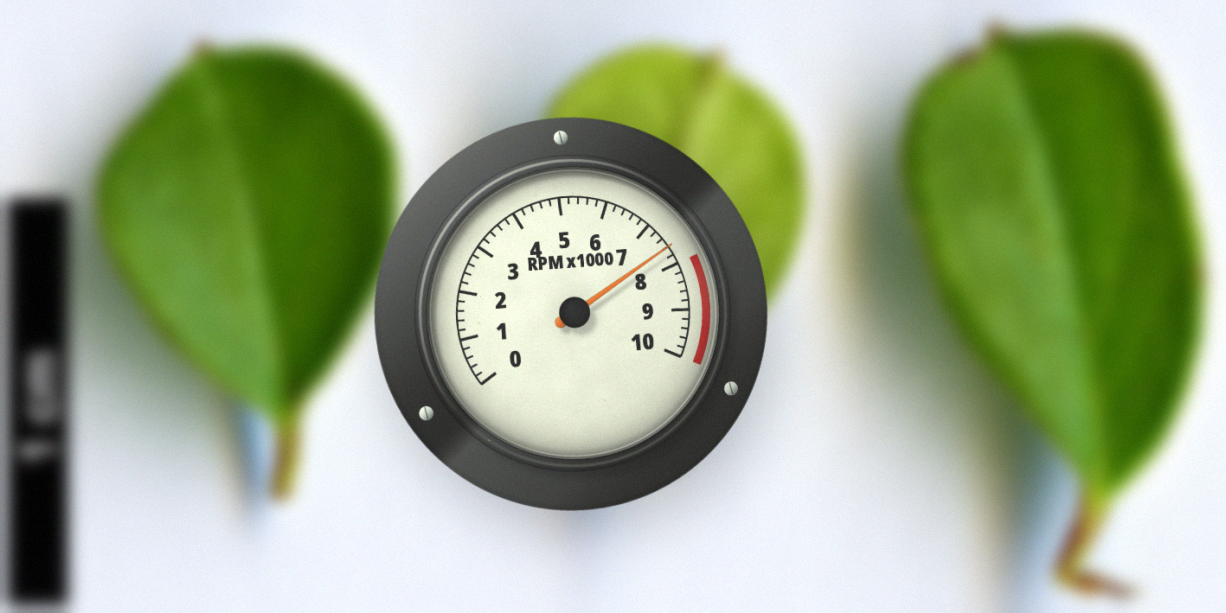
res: 7600
